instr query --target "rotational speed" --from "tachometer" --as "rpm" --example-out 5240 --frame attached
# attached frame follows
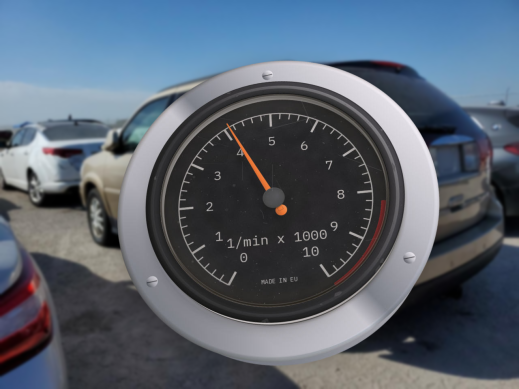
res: 4100
